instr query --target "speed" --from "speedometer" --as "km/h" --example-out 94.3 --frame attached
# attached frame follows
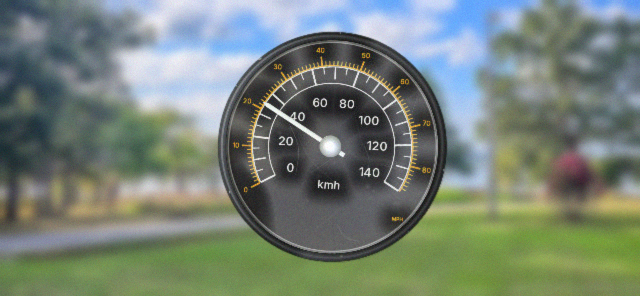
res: 35
